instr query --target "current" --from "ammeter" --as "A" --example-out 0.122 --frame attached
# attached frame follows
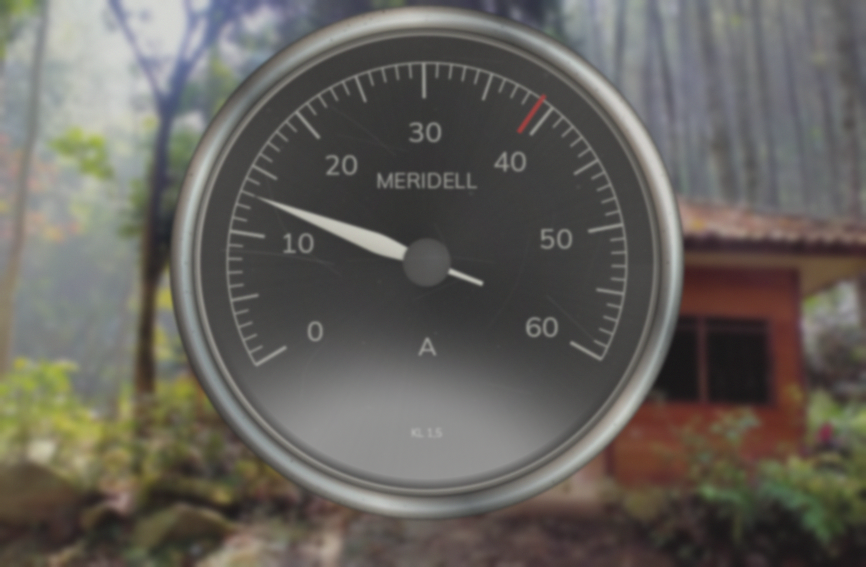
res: 13
